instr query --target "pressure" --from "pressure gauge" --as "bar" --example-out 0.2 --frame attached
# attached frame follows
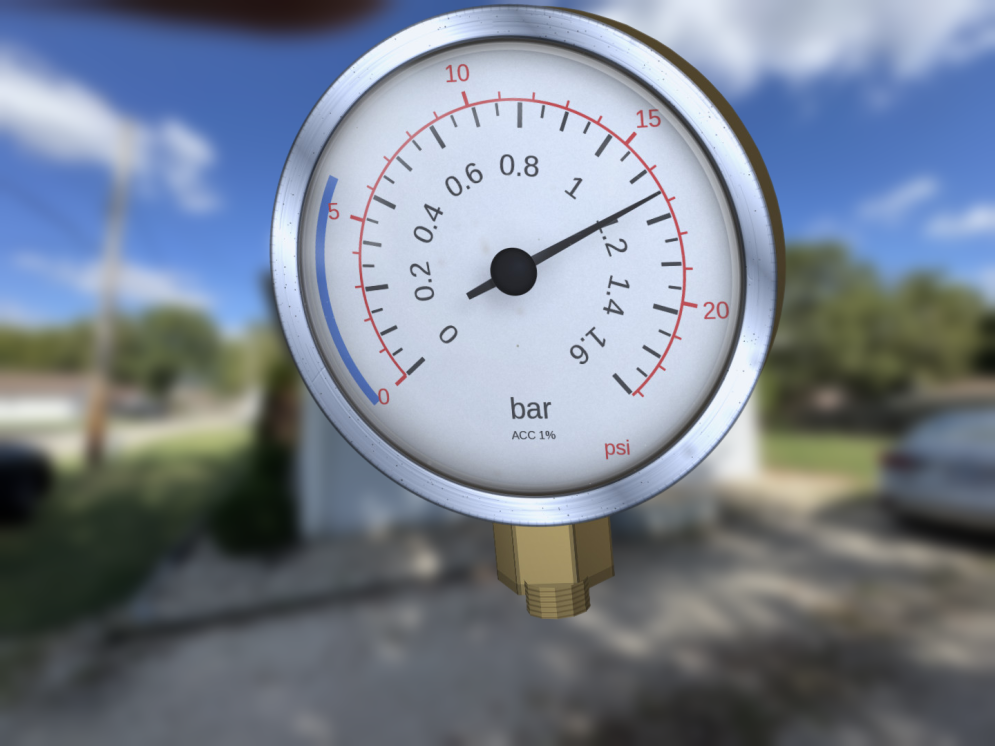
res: 1.15
